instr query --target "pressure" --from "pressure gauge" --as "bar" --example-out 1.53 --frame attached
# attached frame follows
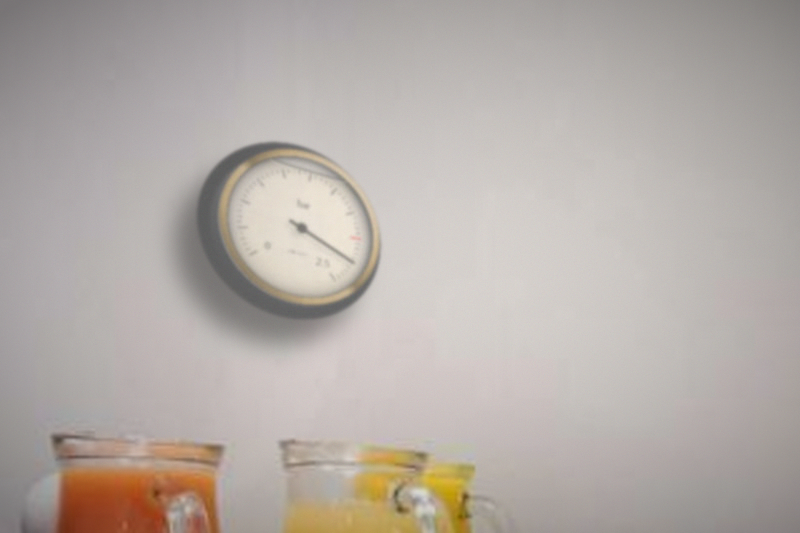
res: 2.25
